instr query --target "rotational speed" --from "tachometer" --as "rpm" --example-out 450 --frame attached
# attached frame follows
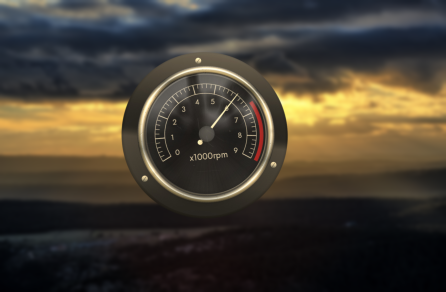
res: 6000
